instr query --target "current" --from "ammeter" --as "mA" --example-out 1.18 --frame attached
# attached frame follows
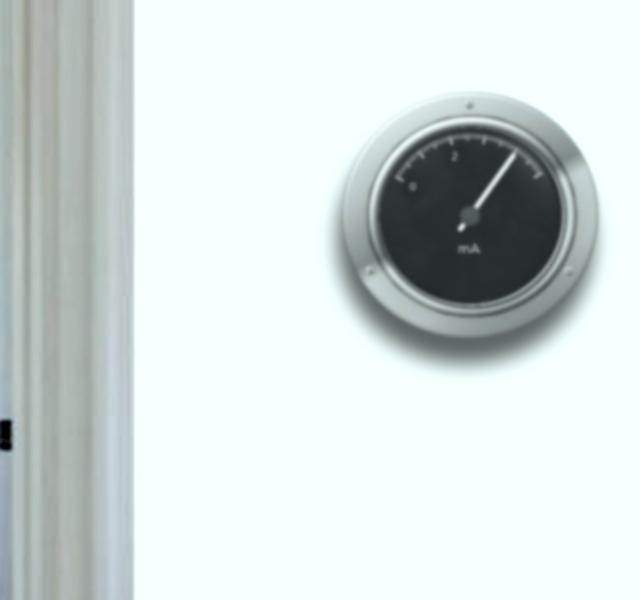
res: 4
